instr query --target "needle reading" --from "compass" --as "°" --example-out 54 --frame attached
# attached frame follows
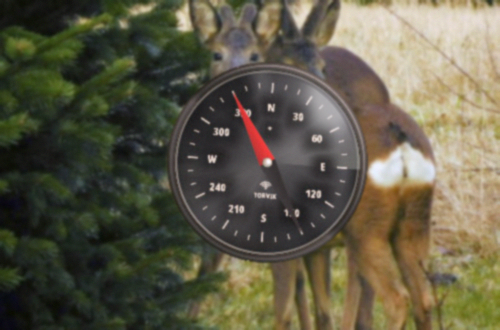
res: 330
